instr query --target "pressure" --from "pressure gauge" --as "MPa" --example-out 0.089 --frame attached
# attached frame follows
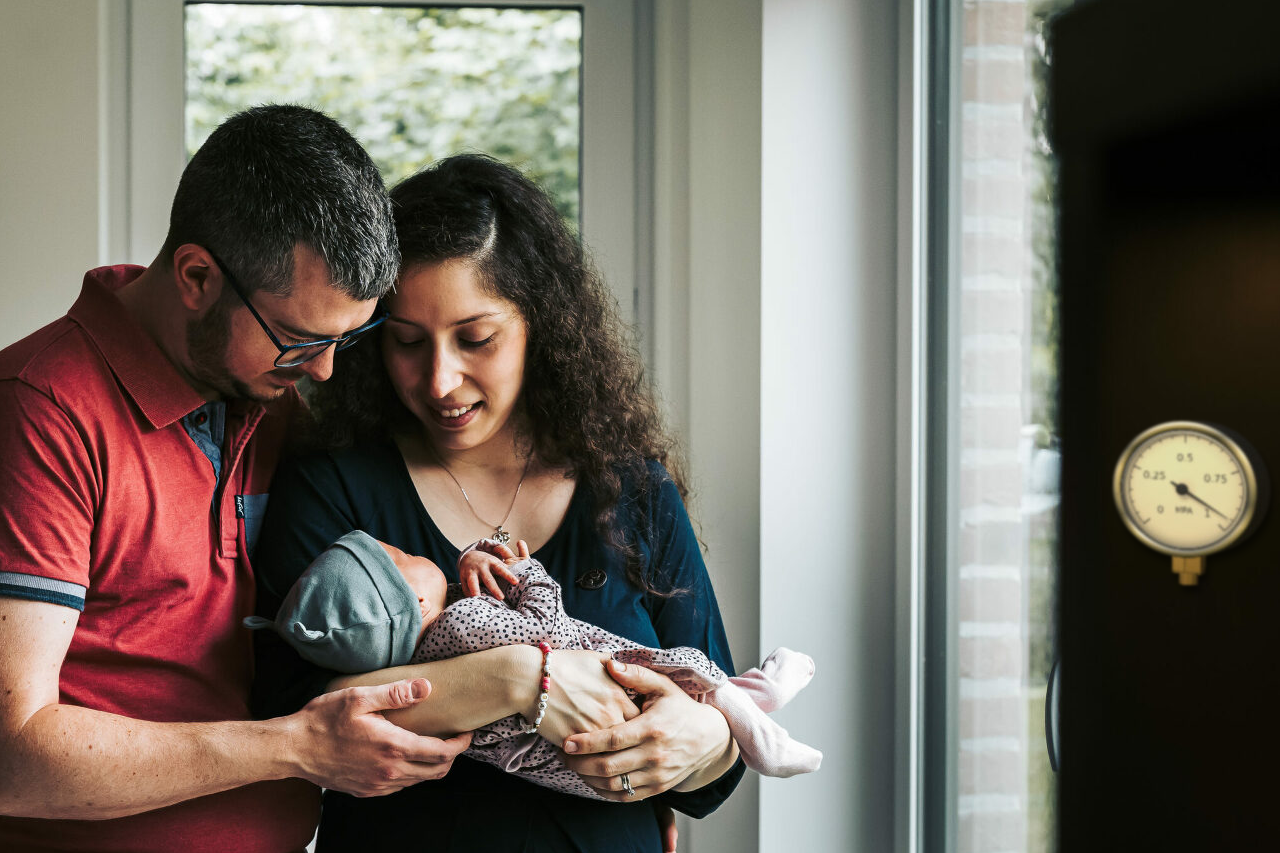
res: 0.95
